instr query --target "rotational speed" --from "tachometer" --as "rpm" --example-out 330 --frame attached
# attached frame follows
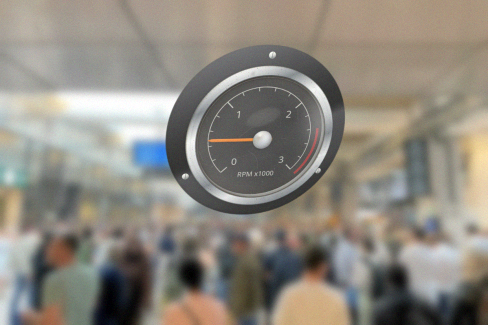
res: 500
